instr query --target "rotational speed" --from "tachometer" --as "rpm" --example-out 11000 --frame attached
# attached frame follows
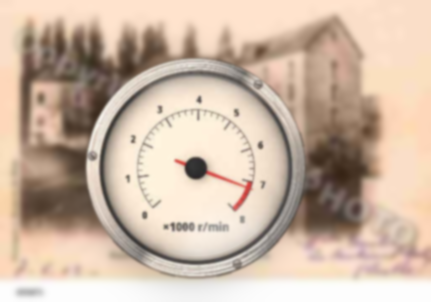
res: 7200
